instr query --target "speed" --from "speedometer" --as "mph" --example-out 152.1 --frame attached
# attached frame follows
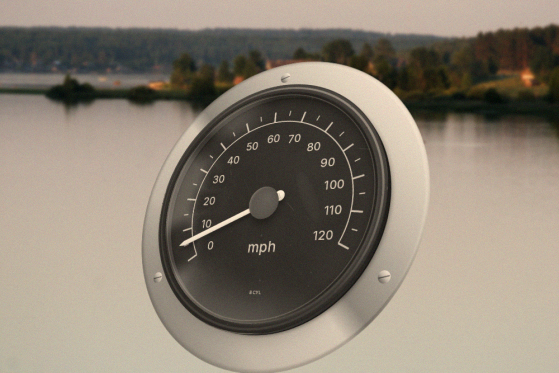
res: 5
